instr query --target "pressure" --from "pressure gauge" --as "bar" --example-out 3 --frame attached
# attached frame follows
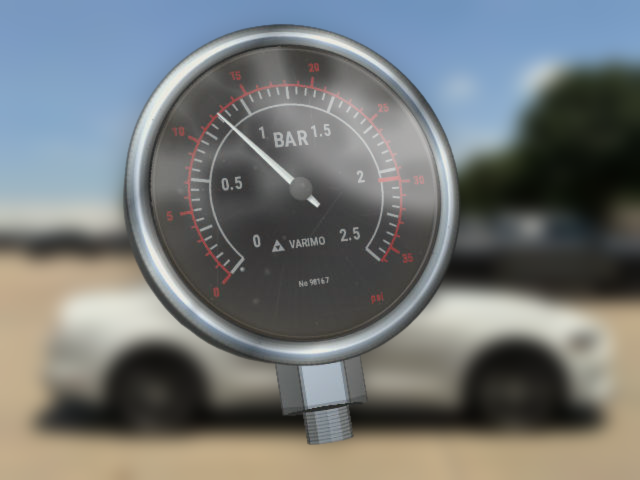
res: 0.85
